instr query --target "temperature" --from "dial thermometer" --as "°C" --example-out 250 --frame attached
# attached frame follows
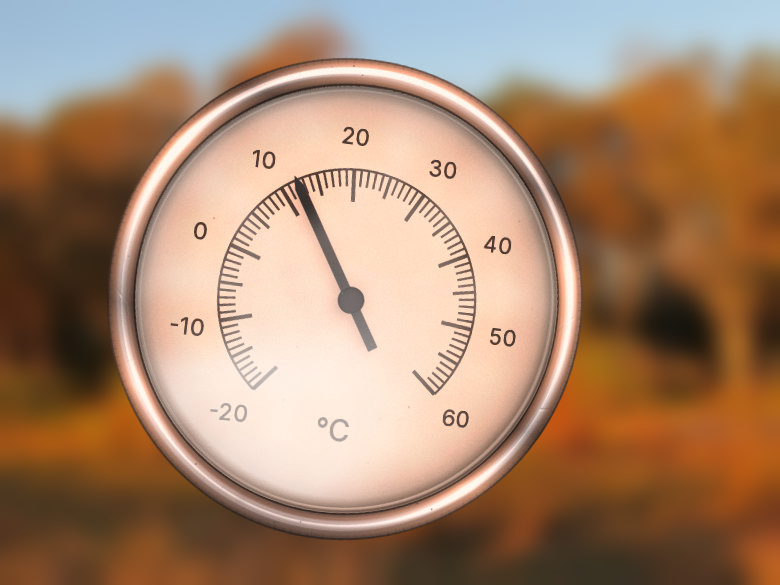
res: 12
